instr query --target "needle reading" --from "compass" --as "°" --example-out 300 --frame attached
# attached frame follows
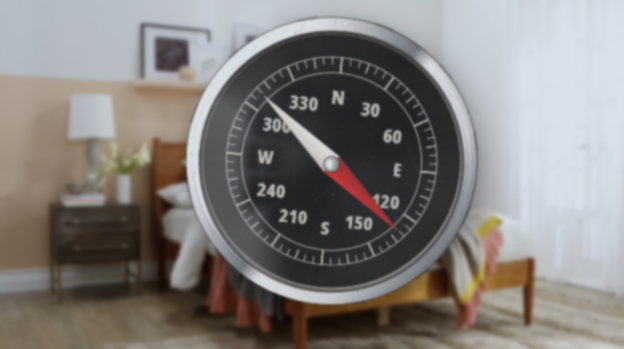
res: 130
